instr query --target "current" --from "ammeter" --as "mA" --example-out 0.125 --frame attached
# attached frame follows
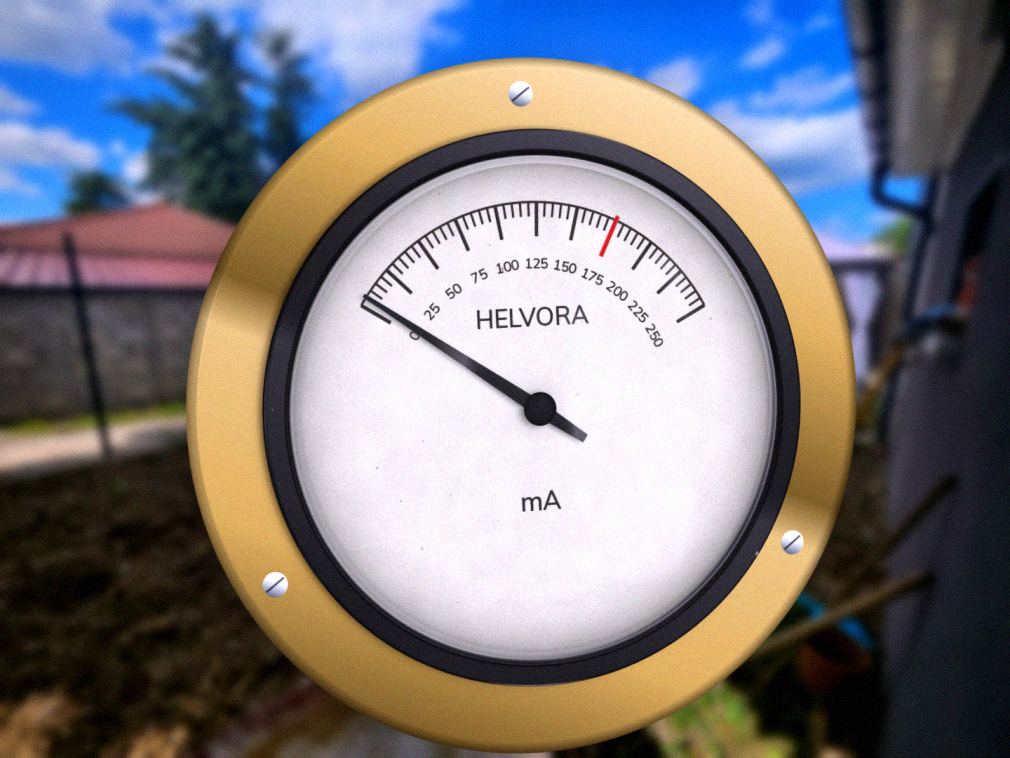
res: 5
